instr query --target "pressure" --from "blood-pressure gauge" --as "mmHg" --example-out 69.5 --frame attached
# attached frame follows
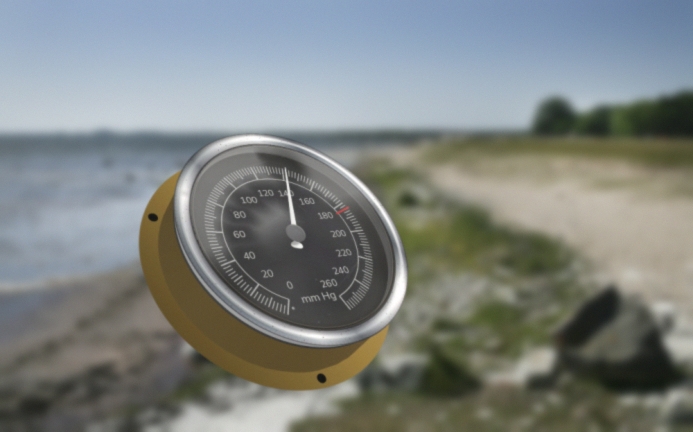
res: 140
